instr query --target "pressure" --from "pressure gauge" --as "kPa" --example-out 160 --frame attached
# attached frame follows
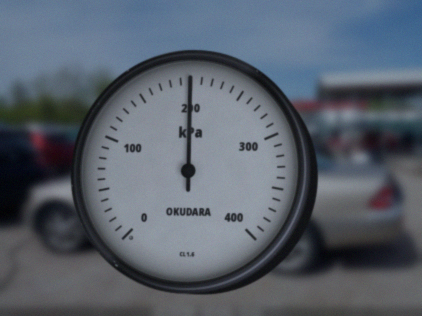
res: 200
